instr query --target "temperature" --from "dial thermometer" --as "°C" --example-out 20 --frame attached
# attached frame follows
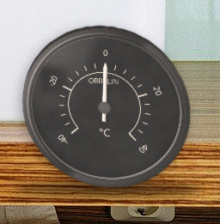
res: 0
